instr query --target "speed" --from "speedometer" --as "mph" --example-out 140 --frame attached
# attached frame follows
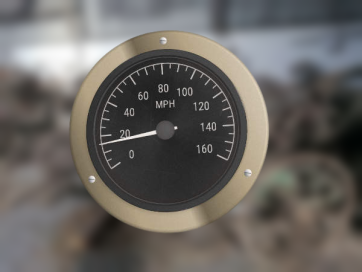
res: 15
